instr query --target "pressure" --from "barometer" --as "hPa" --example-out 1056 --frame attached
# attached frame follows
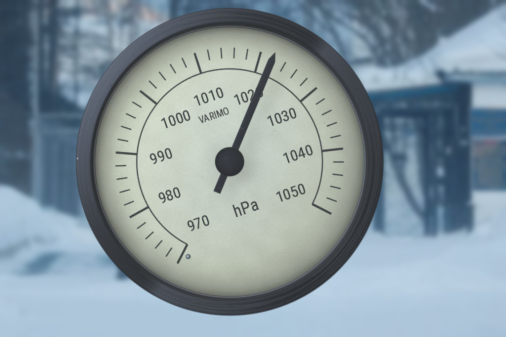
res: 1022
